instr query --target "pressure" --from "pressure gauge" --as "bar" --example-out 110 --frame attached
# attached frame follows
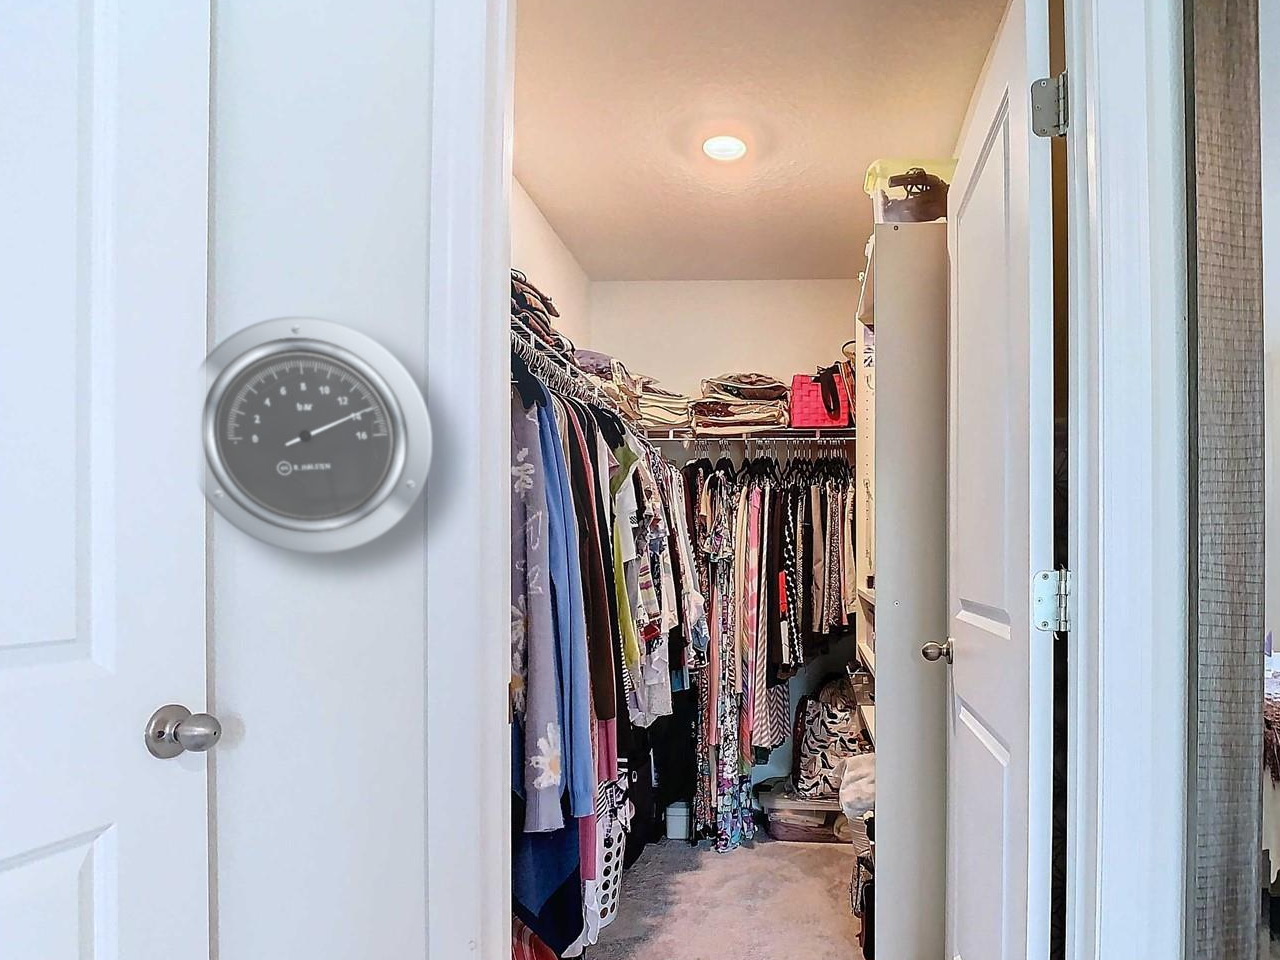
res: 14
